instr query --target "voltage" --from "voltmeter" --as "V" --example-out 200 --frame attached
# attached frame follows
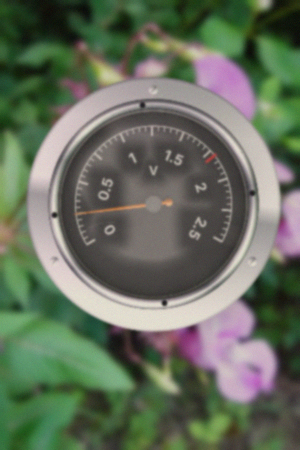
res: 0.25
